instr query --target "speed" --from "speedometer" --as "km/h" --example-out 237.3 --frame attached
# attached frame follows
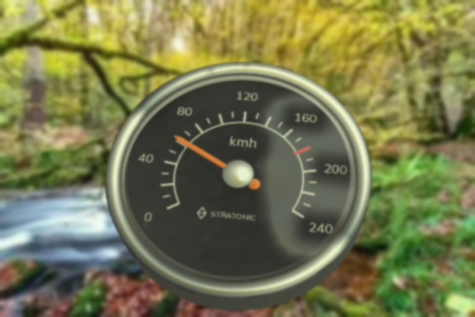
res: 60
